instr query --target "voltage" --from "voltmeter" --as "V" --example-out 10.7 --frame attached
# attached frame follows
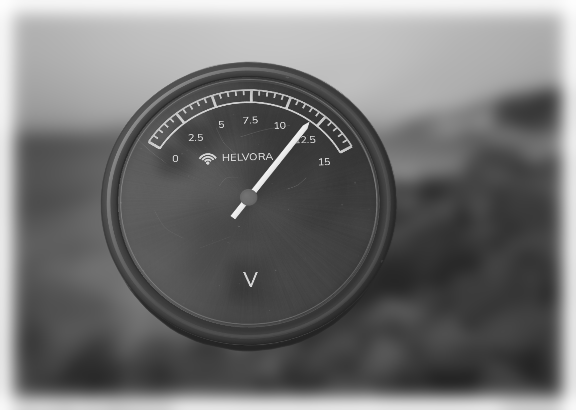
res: 12
